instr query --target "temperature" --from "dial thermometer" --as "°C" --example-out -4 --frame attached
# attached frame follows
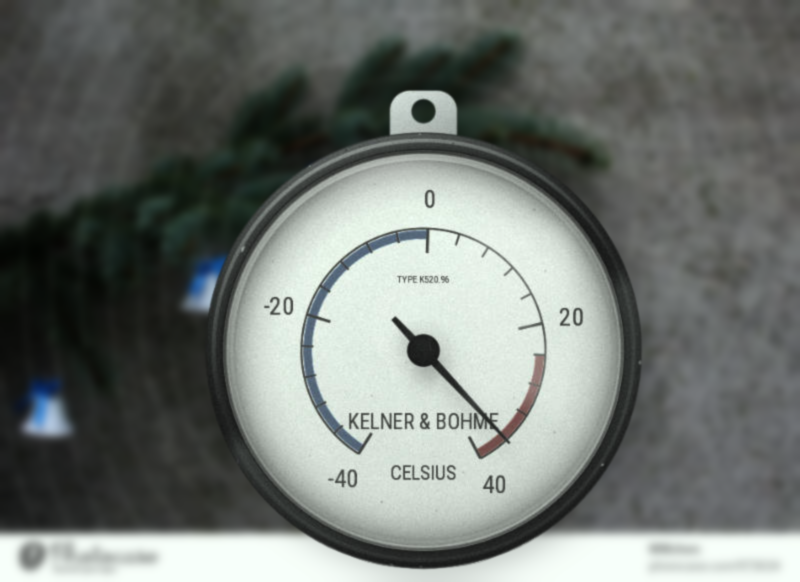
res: 36
